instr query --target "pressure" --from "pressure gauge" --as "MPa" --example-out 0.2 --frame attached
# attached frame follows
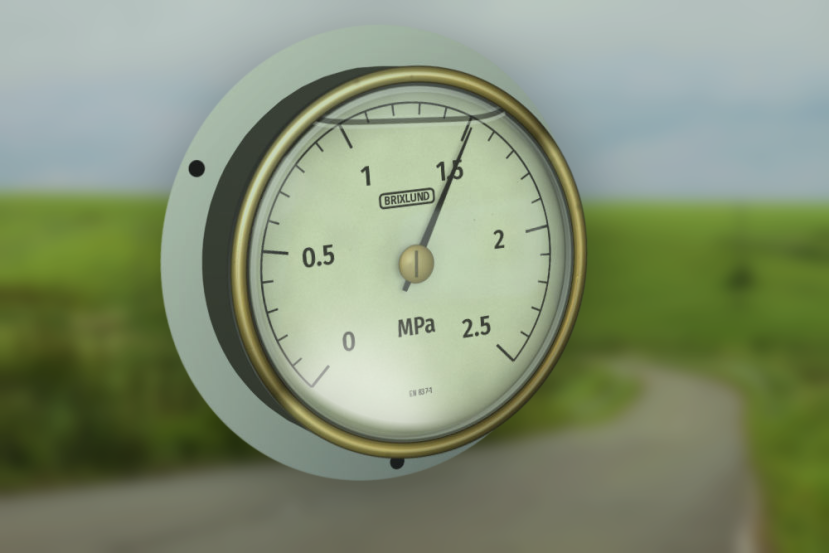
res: 1.5
